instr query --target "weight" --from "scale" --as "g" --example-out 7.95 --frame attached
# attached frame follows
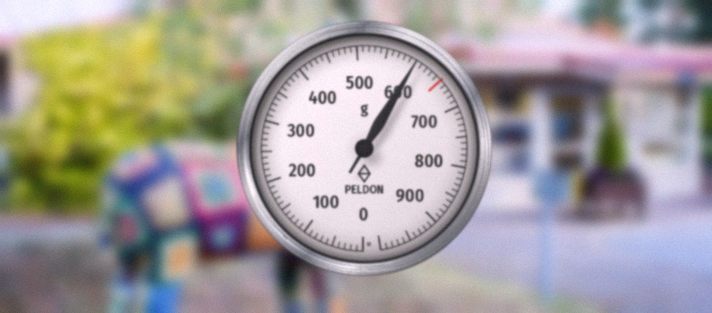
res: 600
